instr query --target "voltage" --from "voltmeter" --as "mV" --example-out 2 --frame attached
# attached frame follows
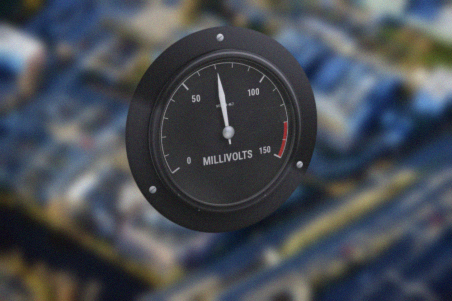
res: 70
